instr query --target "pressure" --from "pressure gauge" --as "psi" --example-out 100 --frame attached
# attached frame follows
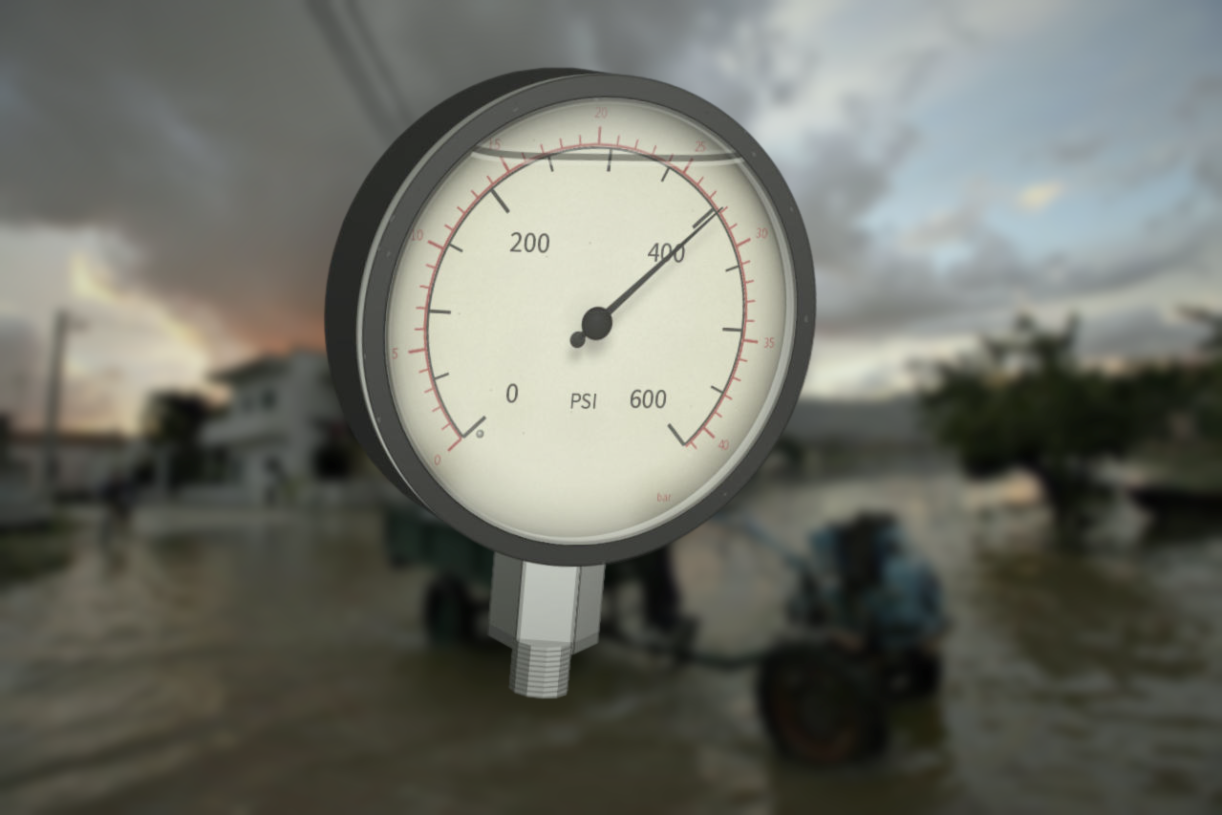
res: 400
